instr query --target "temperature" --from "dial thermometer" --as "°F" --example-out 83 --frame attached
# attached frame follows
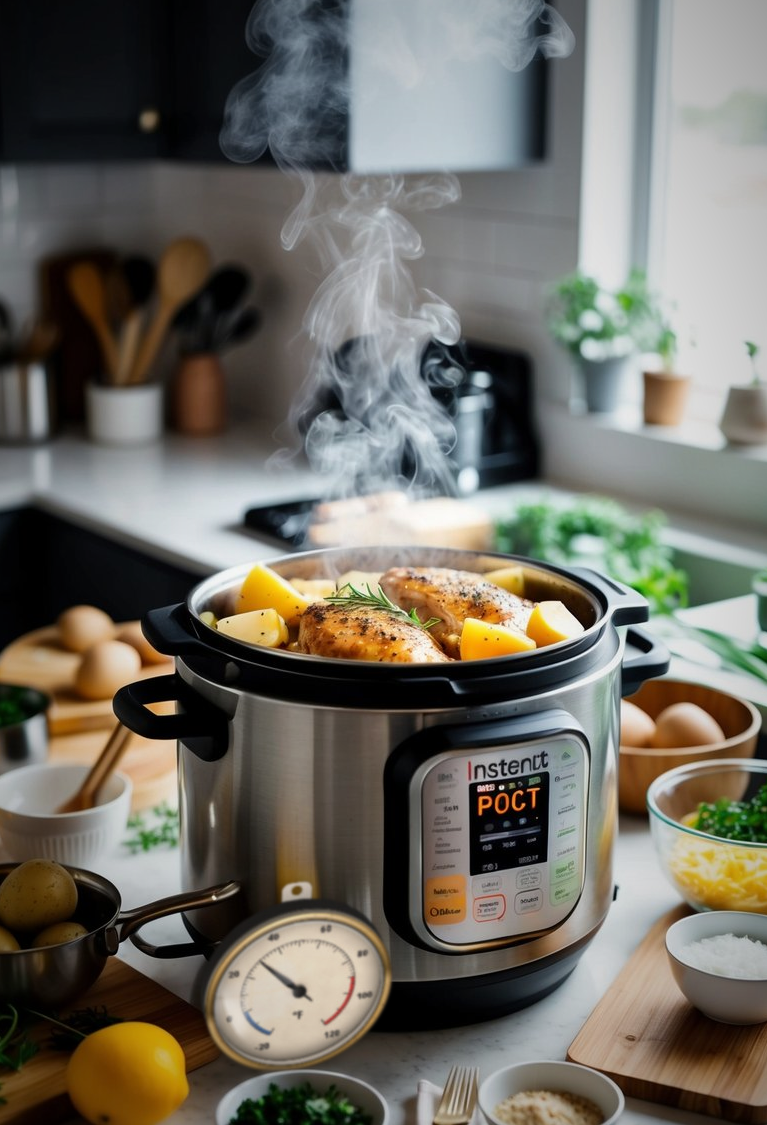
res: 30
